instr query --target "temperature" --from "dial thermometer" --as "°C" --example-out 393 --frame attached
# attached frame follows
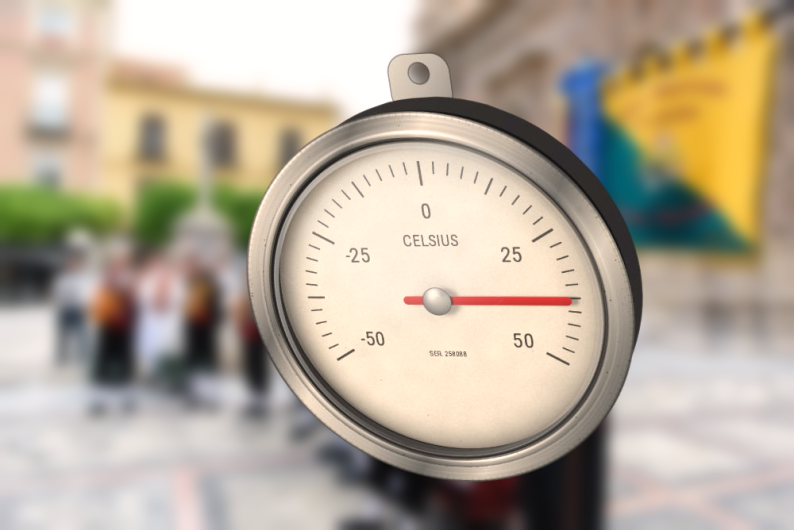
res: 37.5
